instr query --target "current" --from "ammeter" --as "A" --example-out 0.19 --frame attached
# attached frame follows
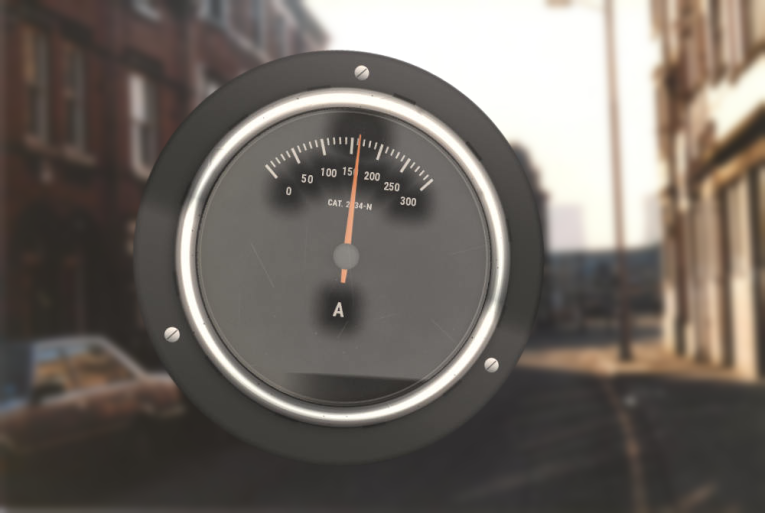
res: 160
